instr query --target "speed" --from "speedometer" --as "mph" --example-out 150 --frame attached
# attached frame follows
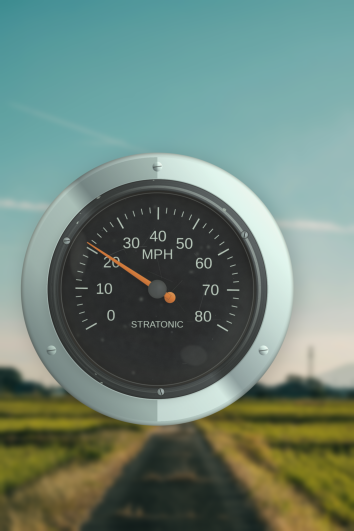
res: 21
